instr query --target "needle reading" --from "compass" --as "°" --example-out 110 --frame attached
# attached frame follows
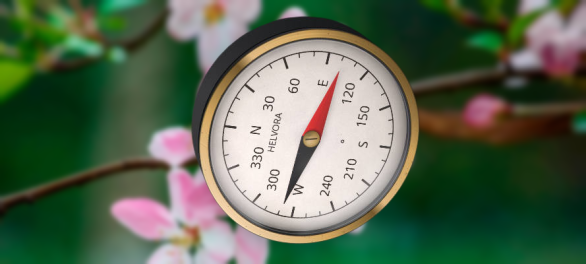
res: 100
